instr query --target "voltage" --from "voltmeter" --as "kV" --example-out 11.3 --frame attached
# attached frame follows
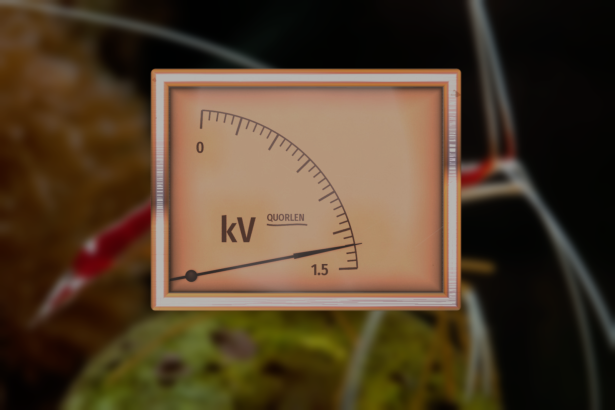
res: 1.35
